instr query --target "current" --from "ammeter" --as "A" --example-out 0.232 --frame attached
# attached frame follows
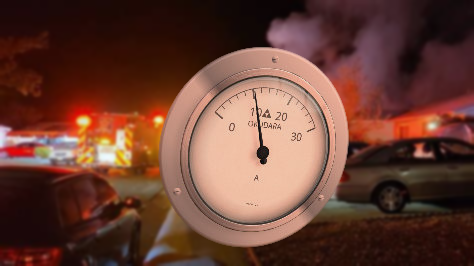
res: 10
